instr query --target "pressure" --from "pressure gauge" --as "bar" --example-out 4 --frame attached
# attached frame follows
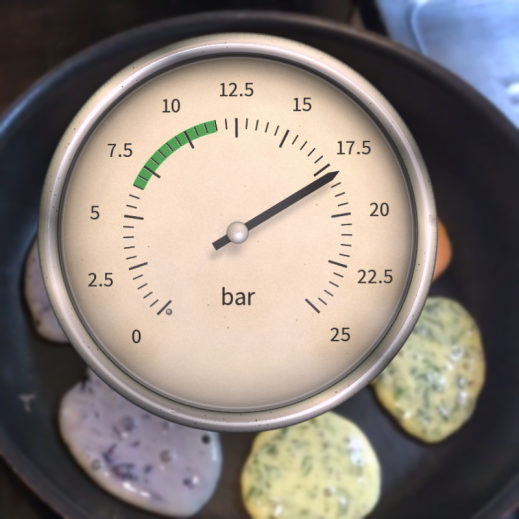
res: 18
